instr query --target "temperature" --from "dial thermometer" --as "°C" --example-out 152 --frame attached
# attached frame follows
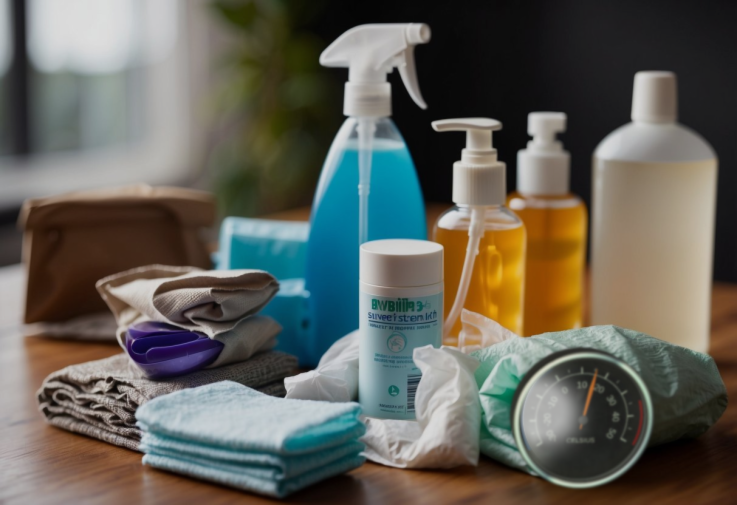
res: 15
